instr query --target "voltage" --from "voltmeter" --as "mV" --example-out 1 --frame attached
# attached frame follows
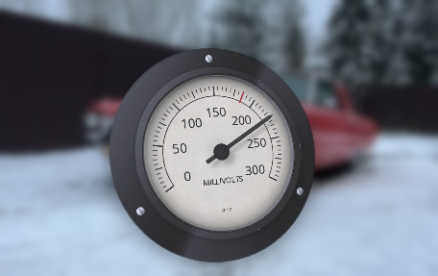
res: 225
